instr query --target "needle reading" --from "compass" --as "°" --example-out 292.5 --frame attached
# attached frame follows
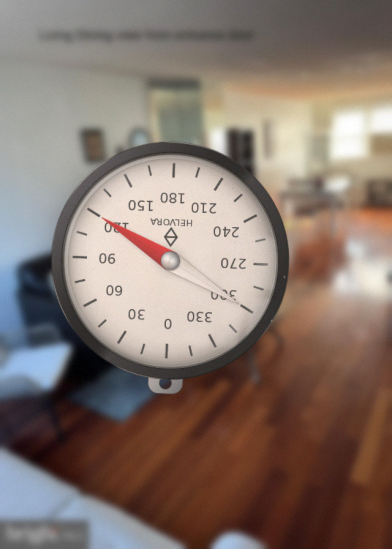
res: 120
